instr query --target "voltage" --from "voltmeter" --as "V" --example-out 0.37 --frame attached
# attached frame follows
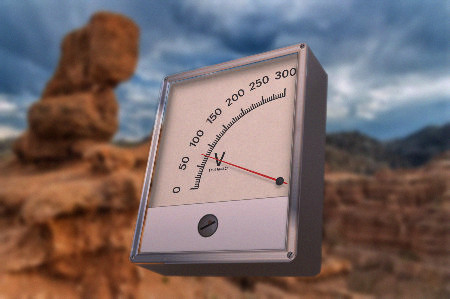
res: 75
